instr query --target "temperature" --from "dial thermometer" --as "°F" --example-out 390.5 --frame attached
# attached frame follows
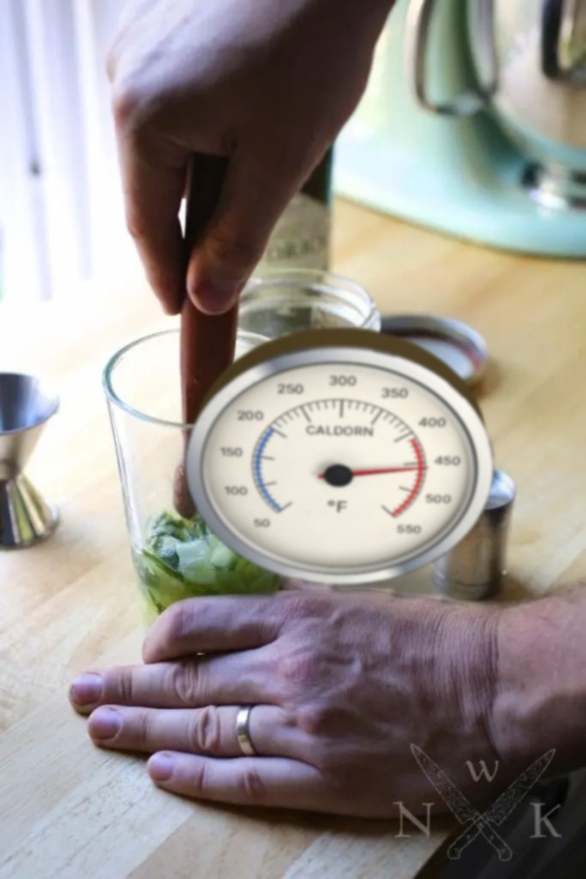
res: 450
